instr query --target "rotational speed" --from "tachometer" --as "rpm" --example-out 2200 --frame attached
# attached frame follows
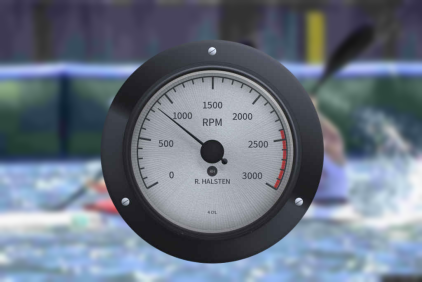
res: 850
